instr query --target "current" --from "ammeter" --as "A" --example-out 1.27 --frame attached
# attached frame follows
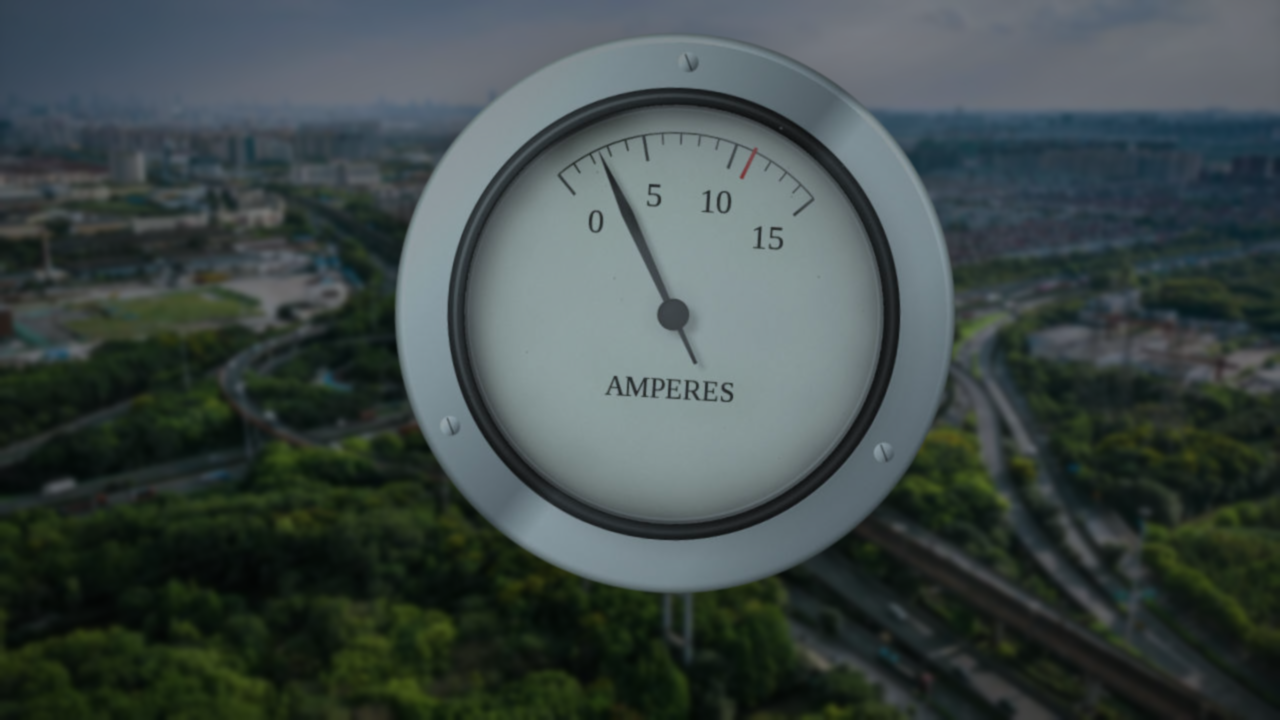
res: 2.5
